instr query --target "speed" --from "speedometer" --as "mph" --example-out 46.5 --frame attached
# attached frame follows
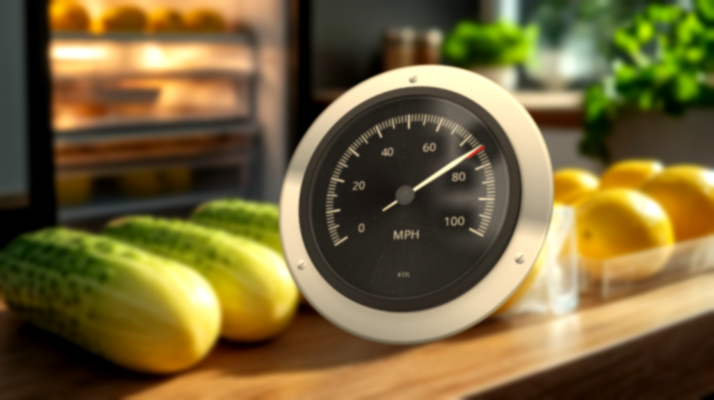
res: 75
